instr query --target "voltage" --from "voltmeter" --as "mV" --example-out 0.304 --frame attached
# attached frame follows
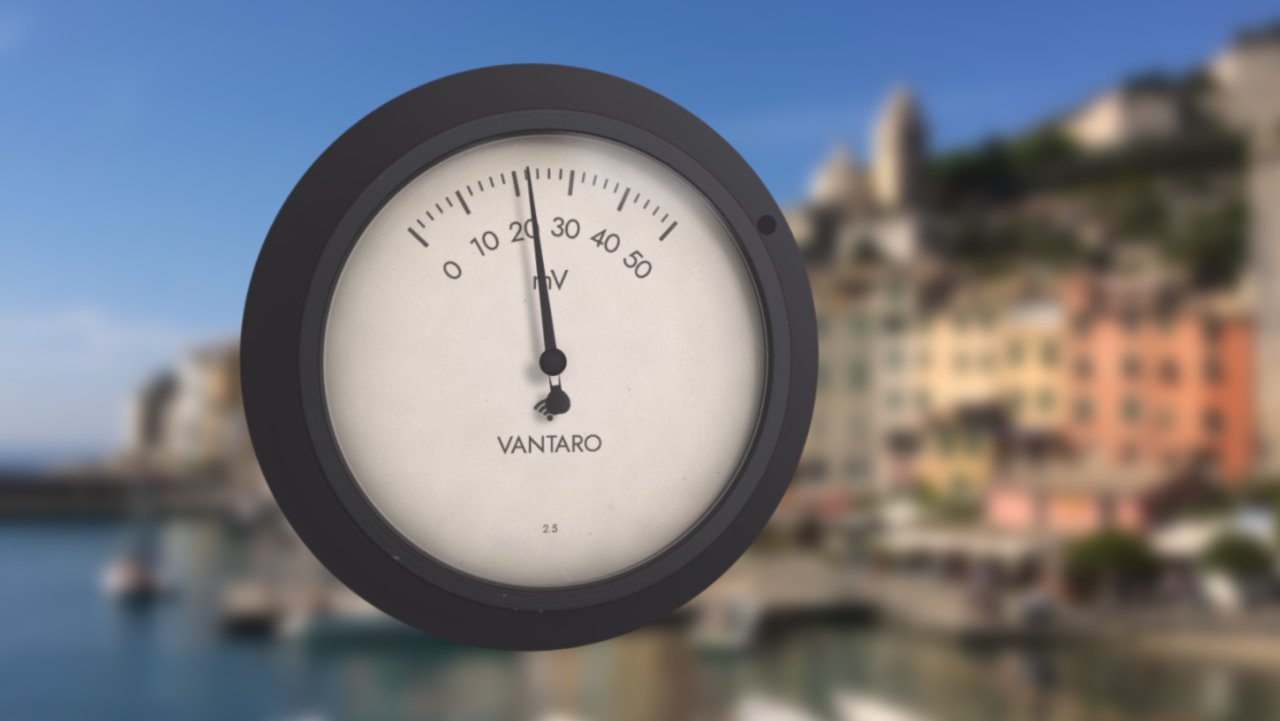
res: 22
